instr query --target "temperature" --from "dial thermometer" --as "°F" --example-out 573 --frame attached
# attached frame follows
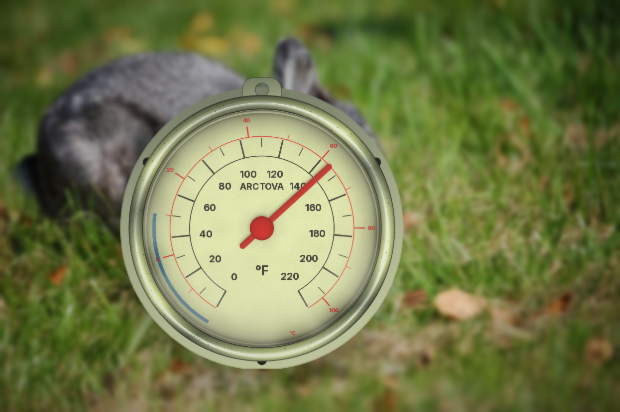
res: 145
